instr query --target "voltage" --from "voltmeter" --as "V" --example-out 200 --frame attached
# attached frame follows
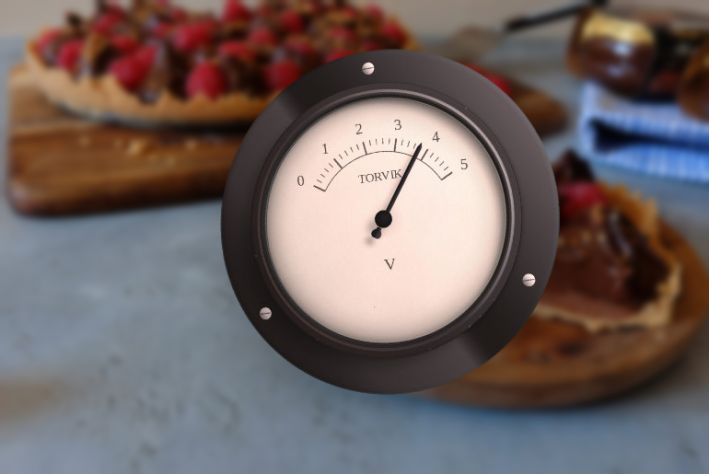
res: 3.8
